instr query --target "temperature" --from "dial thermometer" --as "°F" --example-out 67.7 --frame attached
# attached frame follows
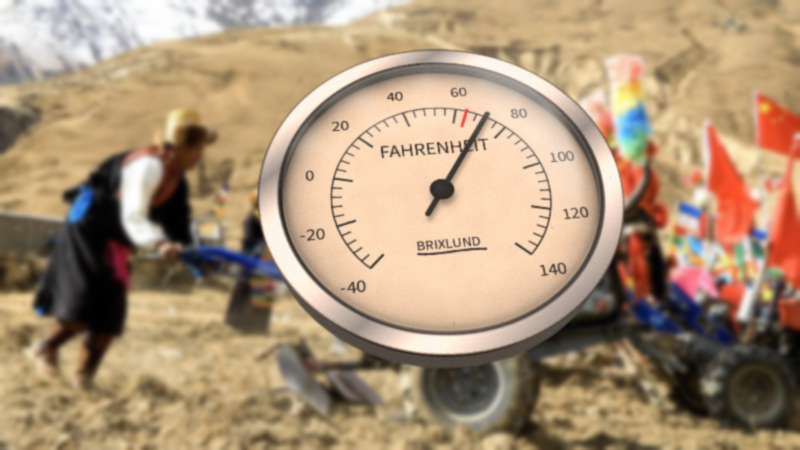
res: 72
